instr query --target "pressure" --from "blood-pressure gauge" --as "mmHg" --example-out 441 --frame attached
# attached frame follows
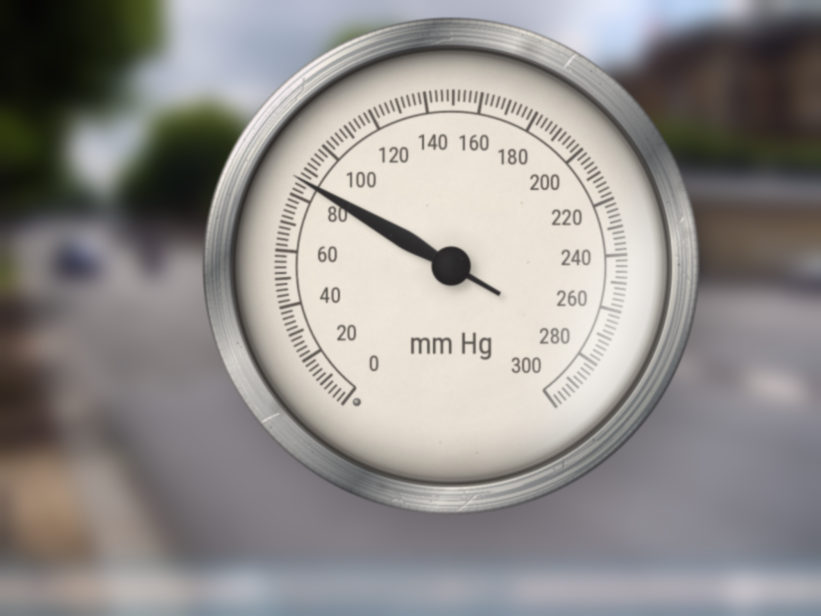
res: 86
